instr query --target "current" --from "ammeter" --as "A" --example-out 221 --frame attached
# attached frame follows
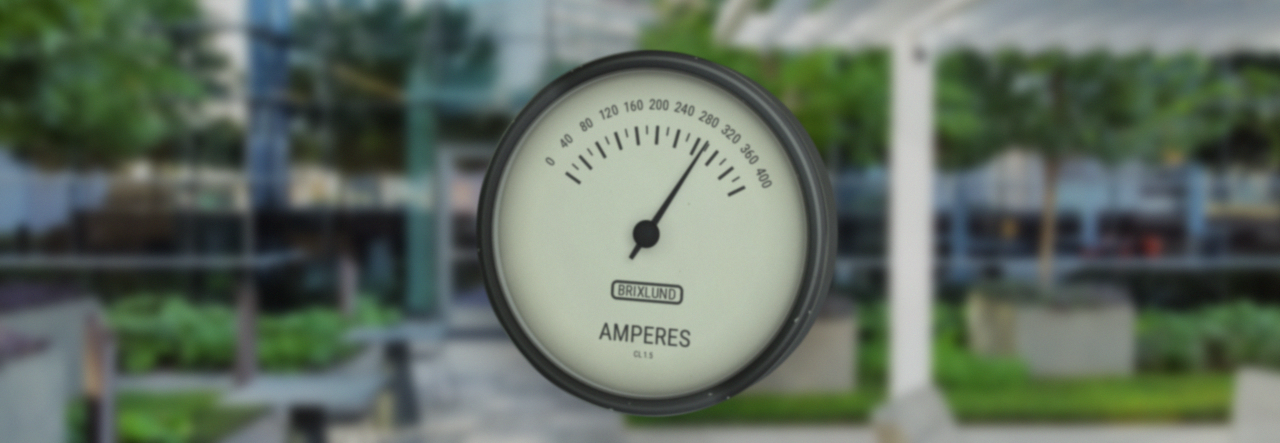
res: 300
